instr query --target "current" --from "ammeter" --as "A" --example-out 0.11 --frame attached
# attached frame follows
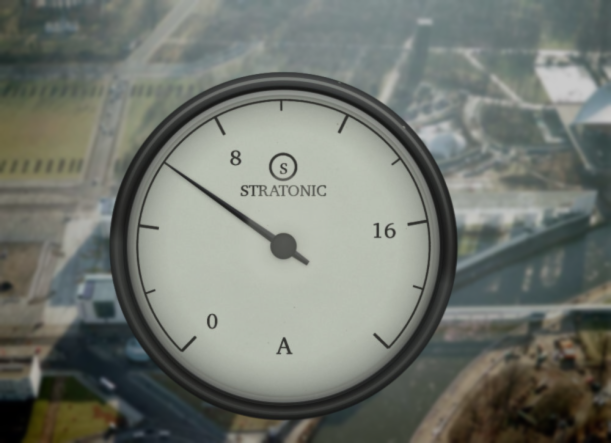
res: 6
